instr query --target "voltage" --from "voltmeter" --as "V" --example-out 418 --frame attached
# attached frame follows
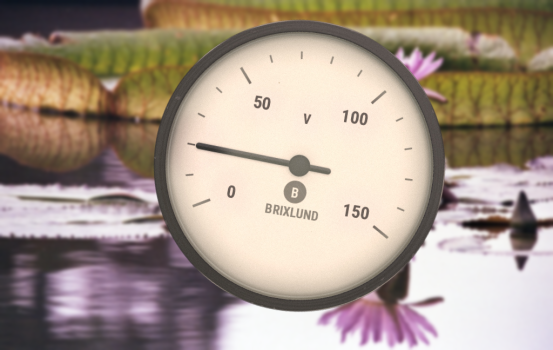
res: 20
